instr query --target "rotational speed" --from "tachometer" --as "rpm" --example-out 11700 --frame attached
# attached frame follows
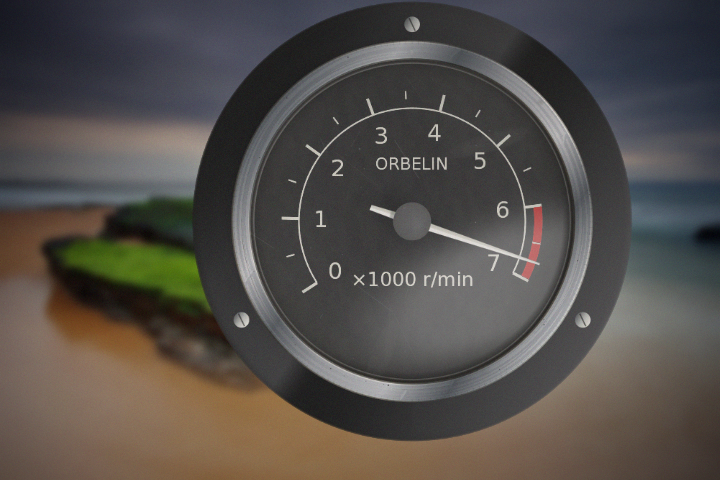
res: 6750
